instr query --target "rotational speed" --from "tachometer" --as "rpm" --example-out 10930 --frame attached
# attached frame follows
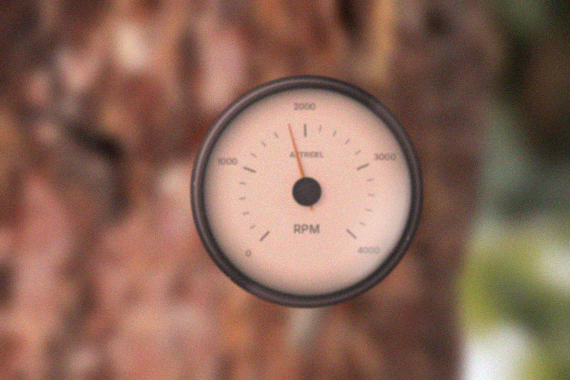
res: 1800
